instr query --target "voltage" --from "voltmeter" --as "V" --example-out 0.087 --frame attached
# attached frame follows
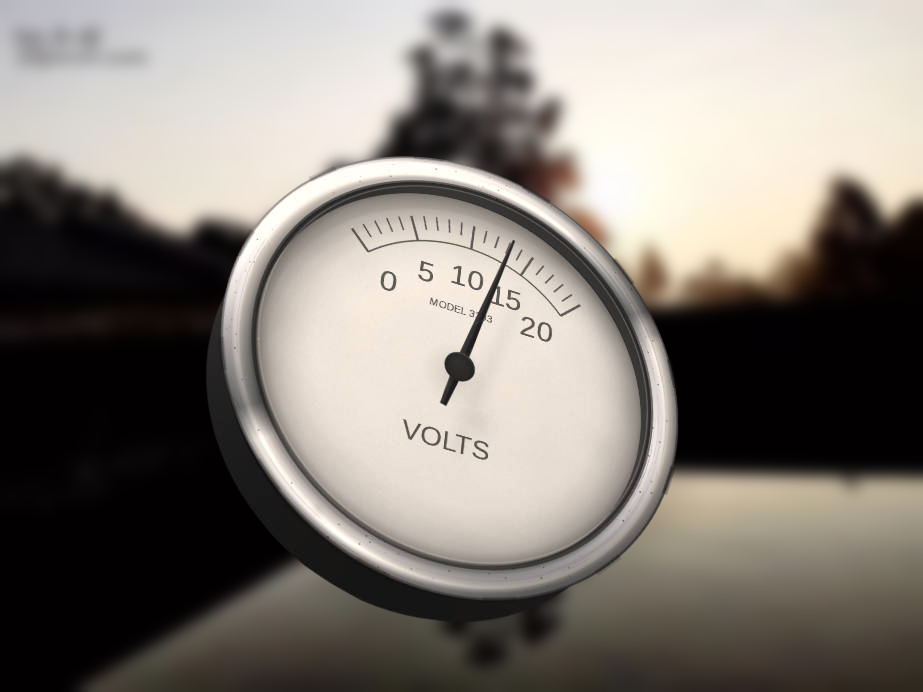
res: 13
